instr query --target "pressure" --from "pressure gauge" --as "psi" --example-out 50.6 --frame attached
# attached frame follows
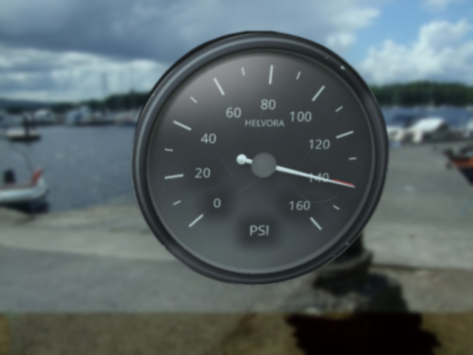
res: 140
